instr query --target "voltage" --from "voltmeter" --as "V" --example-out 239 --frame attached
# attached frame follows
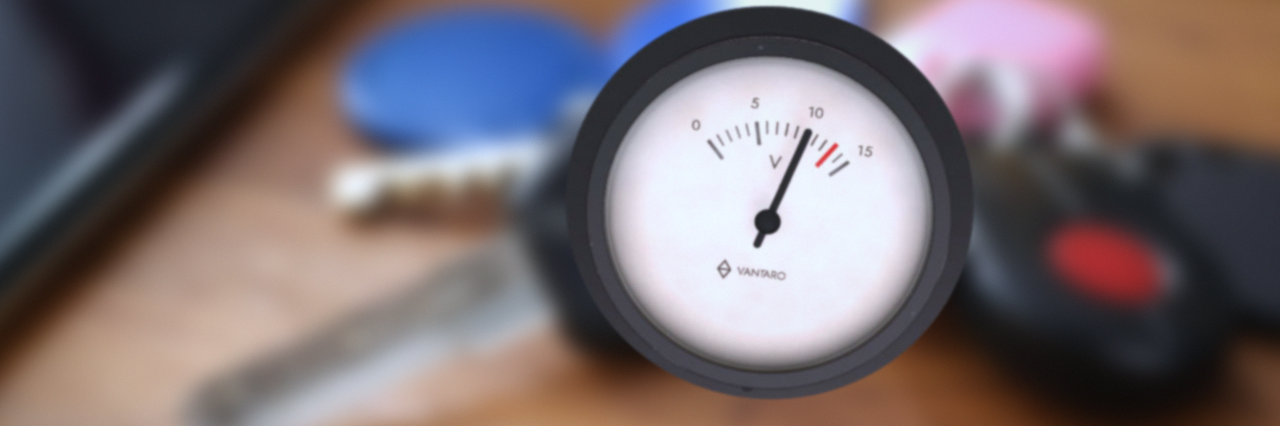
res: 10
